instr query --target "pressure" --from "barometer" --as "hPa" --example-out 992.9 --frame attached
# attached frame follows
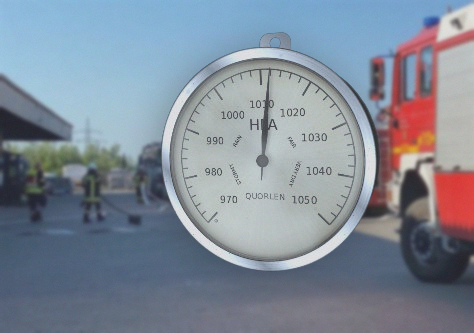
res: 1012
